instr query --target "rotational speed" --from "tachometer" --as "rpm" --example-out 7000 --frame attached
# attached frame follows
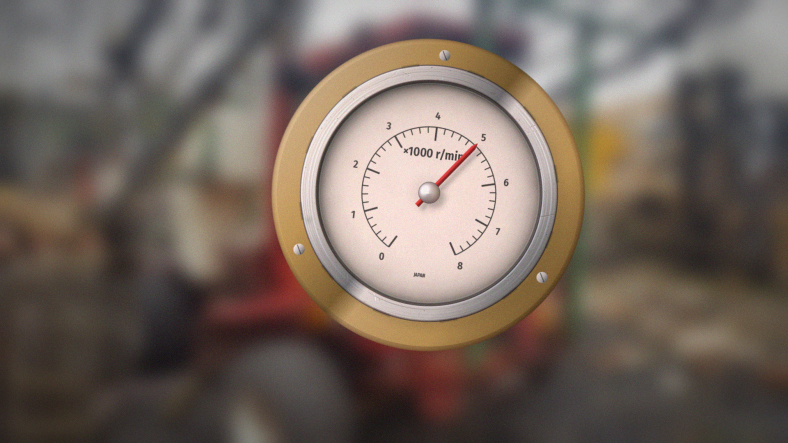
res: 5000
